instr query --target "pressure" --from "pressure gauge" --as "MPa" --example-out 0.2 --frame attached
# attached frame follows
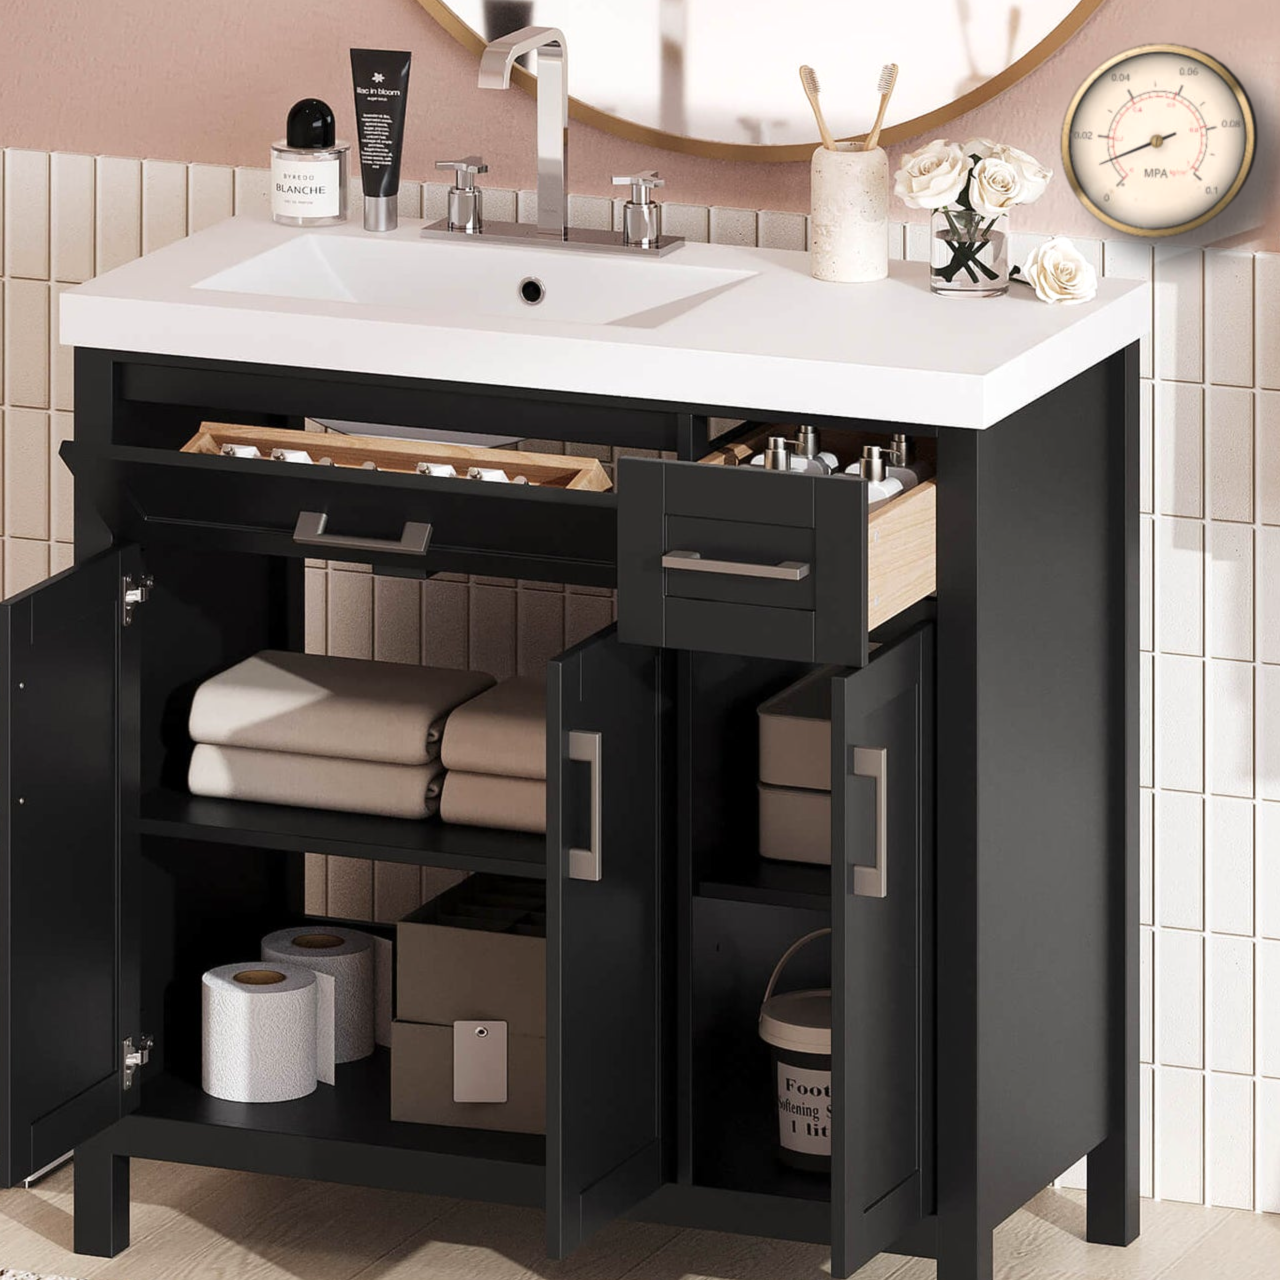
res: 0.01
